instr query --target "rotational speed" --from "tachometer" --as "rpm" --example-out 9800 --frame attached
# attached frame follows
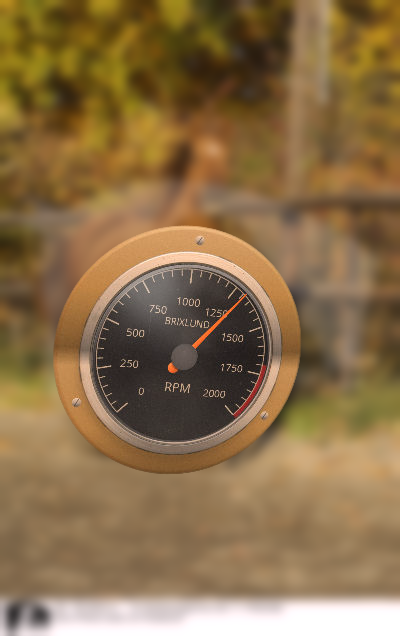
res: 1300
